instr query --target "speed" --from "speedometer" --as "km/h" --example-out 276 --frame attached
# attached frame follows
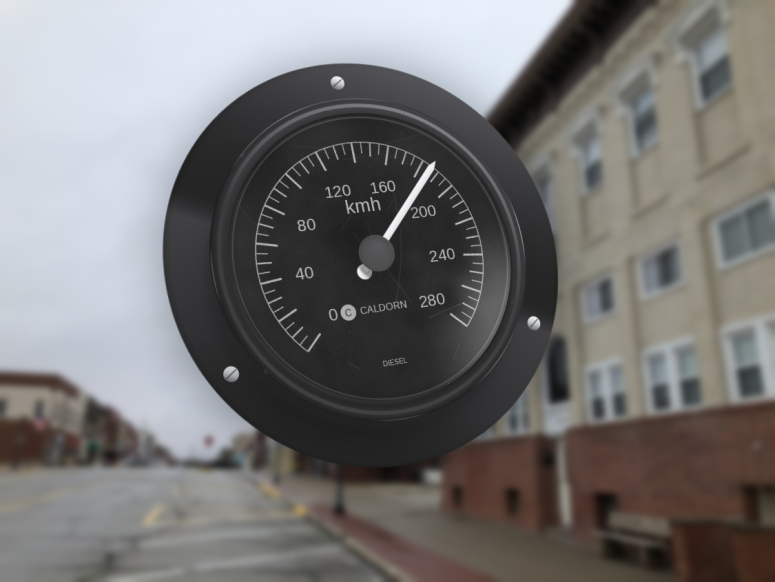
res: 185
